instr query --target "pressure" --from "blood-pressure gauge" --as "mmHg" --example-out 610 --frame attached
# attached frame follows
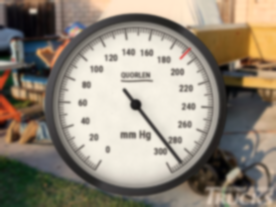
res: 290
